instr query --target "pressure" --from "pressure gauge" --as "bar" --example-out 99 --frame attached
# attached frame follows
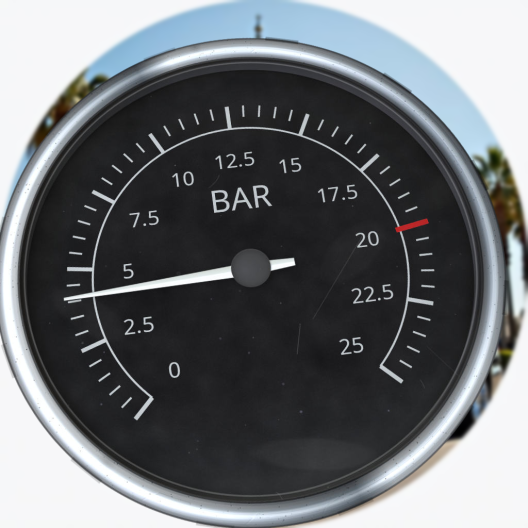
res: 4
